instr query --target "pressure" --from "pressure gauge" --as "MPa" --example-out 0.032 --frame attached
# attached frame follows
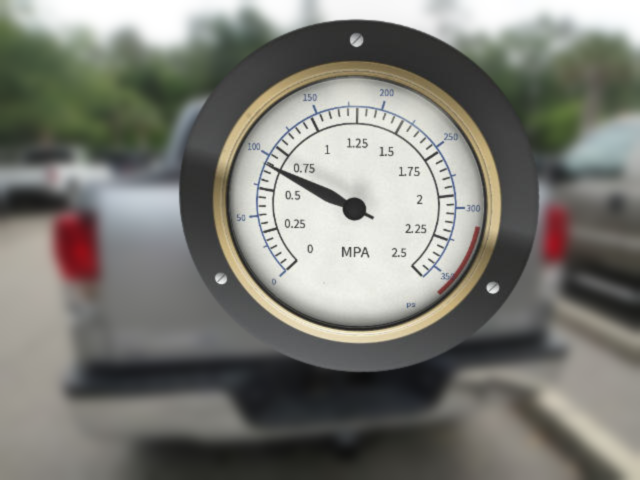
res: 0.65
